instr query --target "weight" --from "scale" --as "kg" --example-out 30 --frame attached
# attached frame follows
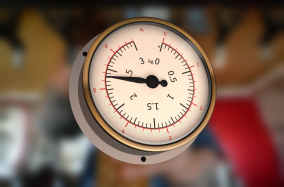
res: 2.4
